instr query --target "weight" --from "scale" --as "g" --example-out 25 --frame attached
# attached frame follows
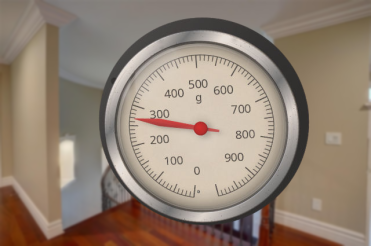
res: 270
